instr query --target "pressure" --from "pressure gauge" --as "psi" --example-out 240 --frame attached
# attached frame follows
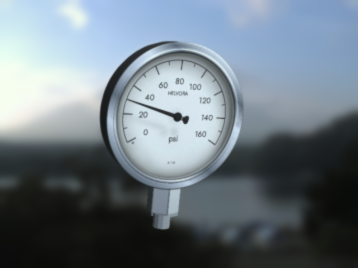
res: 30
